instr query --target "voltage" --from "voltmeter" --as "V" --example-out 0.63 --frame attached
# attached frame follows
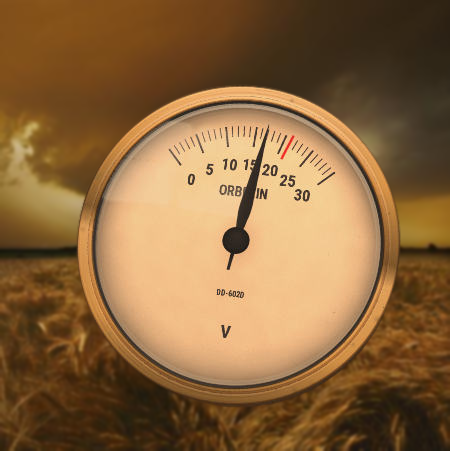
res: 17
